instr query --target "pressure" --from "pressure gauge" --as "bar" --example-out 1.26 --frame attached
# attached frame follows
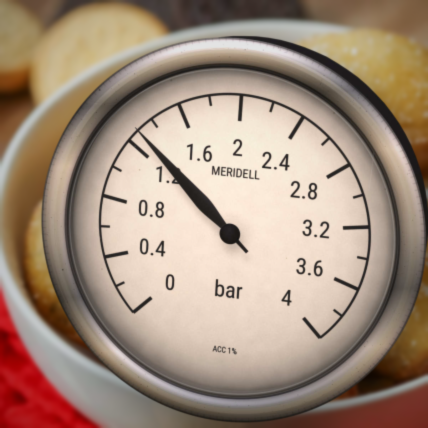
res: 1.3
